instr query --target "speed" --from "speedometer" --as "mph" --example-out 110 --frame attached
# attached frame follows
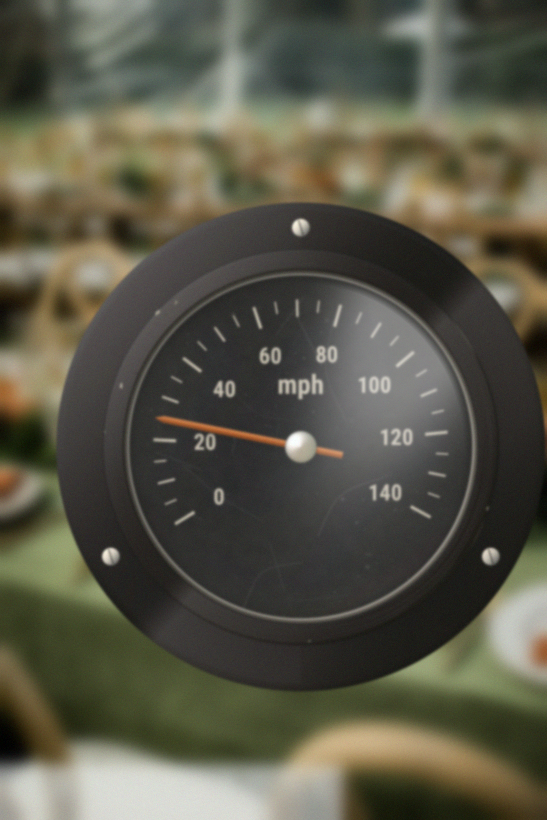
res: 25
